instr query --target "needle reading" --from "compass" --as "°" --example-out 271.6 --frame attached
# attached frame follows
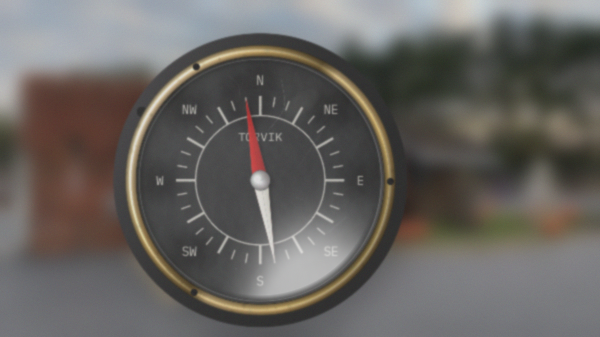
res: 350
